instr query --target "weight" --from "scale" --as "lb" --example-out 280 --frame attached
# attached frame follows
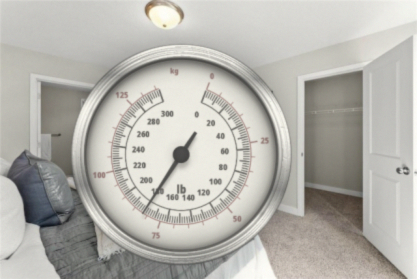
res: 180
